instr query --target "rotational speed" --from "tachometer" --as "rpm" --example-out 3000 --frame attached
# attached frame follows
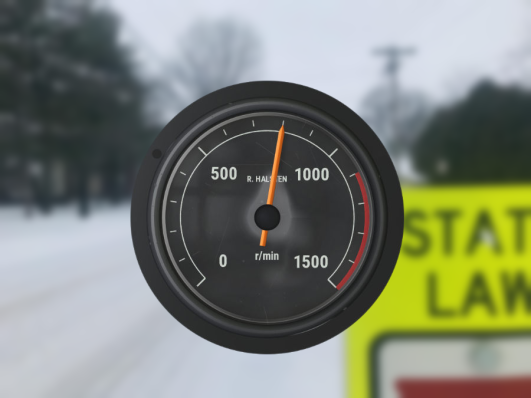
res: 800
